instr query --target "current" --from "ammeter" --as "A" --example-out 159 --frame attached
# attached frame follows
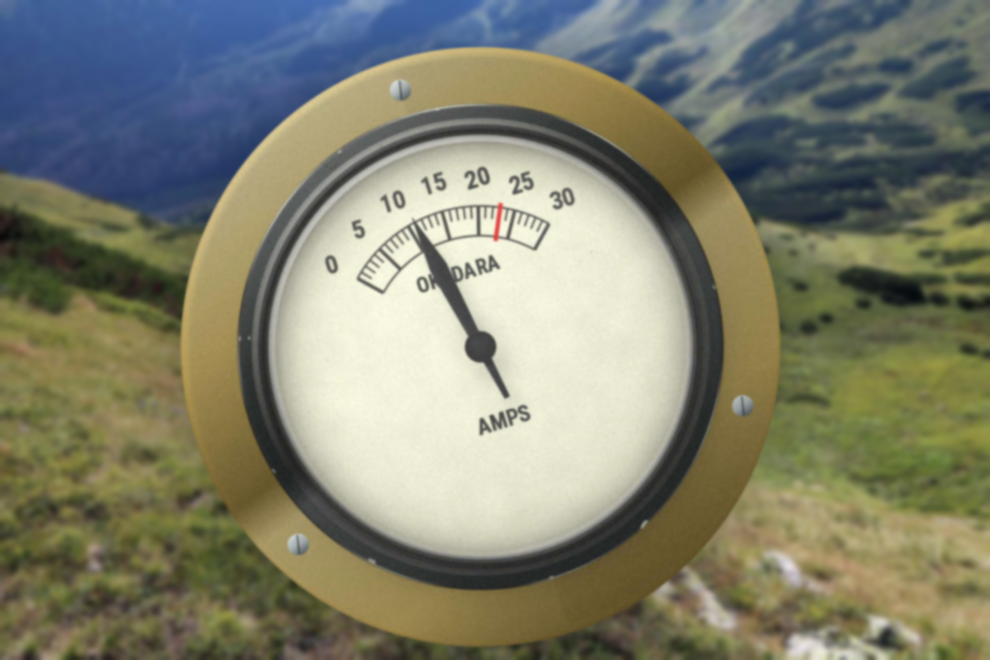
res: 11
